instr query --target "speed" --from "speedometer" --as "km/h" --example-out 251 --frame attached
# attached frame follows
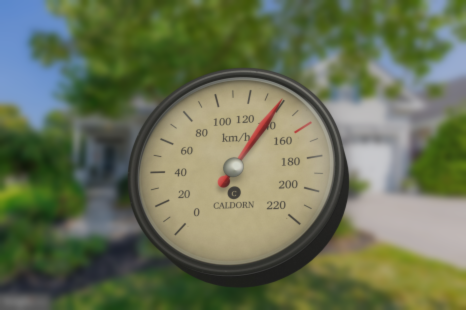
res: 140
